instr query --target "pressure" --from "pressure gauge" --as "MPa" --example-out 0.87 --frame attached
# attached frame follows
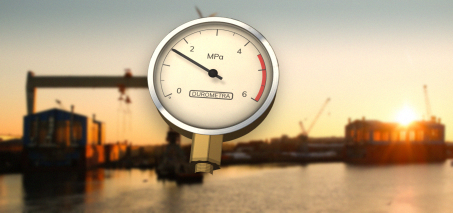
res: 1.5
